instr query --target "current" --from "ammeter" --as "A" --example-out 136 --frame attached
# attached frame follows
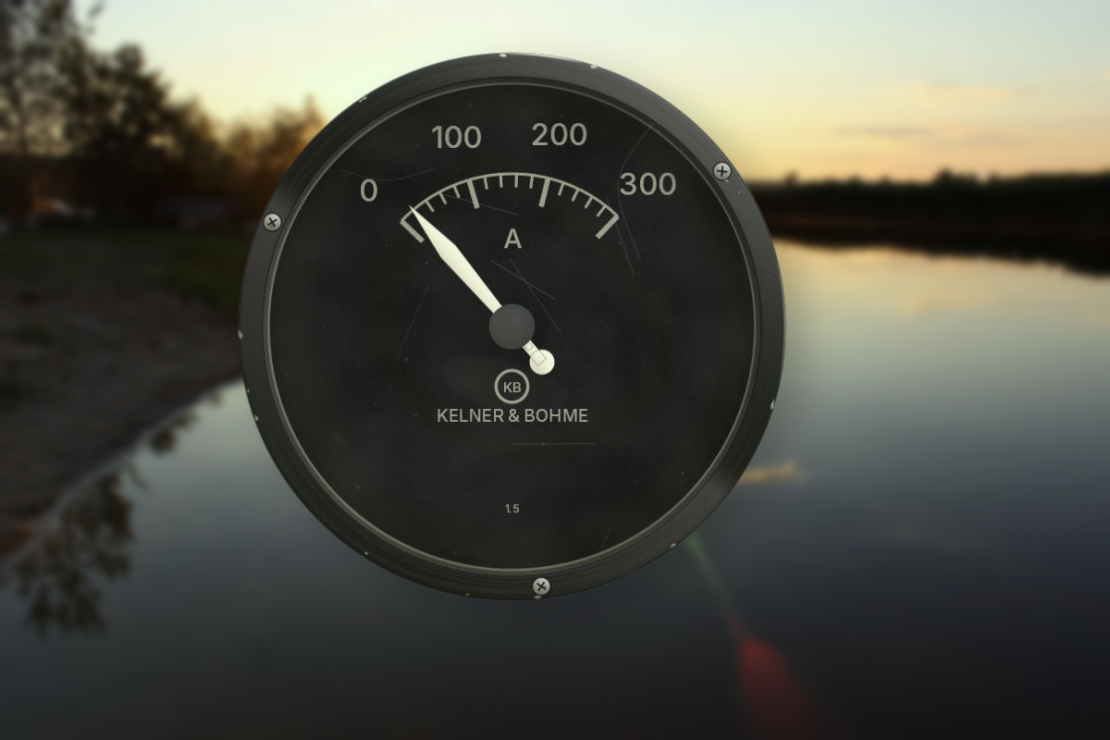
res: 20
